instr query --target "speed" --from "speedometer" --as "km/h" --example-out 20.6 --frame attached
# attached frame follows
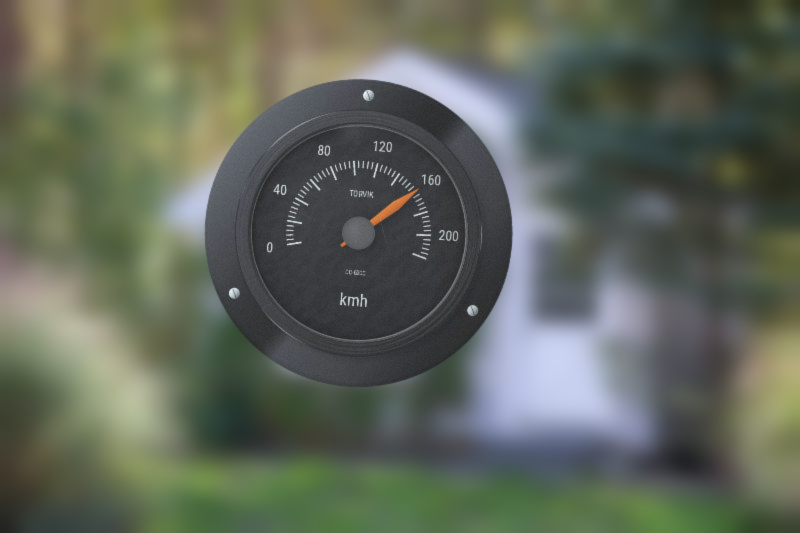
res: 160
